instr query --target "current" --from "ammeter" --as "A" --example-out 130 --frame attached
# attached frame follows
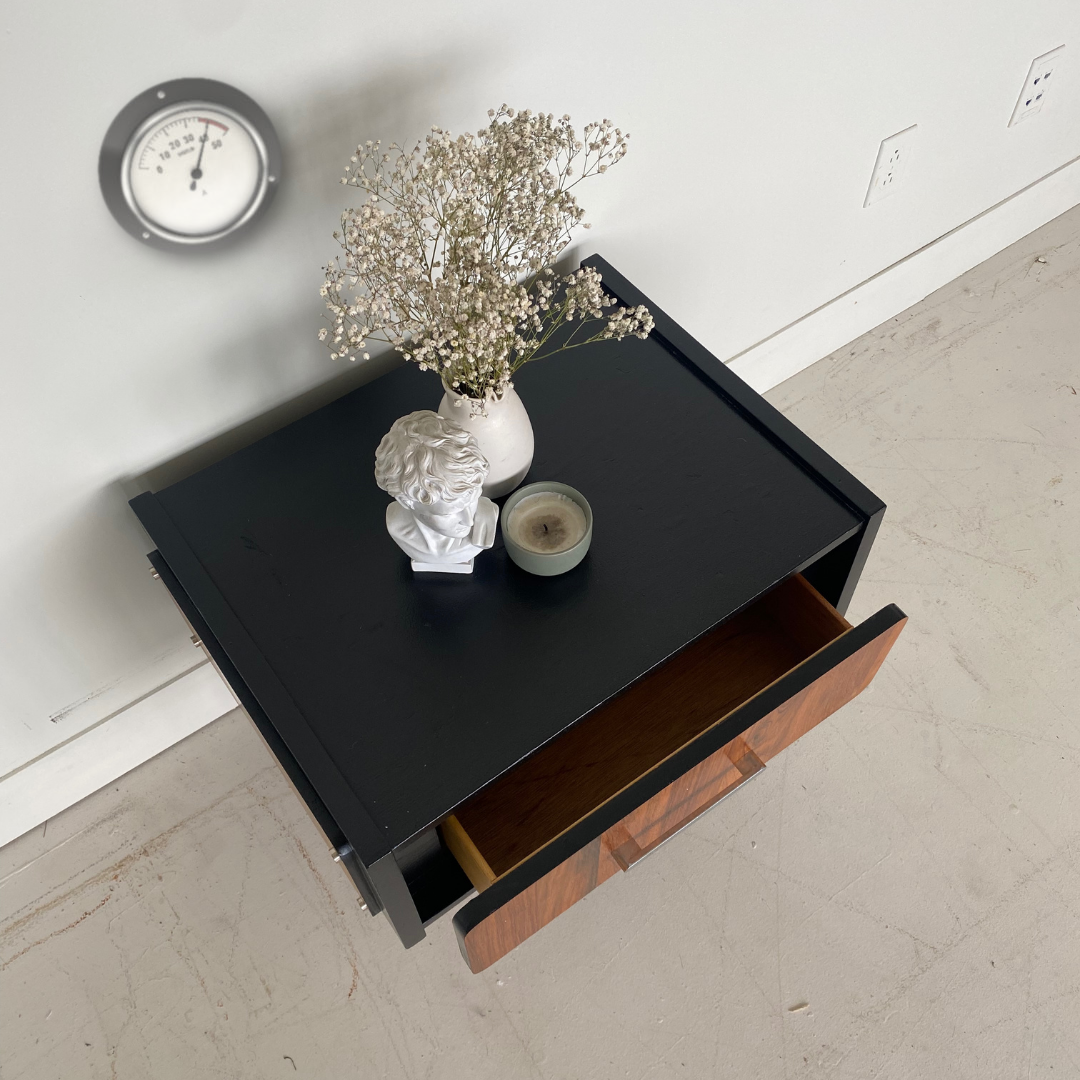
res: 40
